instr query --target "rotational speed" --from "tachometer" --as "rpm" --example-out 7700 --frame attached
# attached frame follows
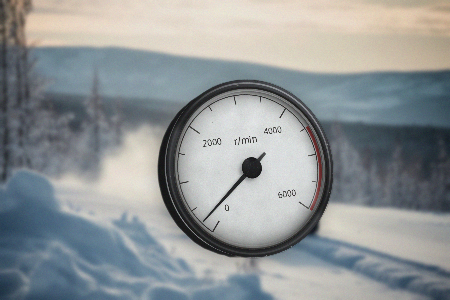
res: 250
